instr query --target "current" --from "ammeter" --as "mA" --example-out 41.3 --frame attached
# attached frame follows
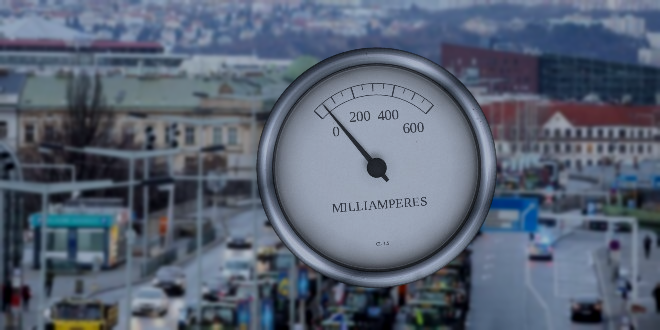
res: 50
